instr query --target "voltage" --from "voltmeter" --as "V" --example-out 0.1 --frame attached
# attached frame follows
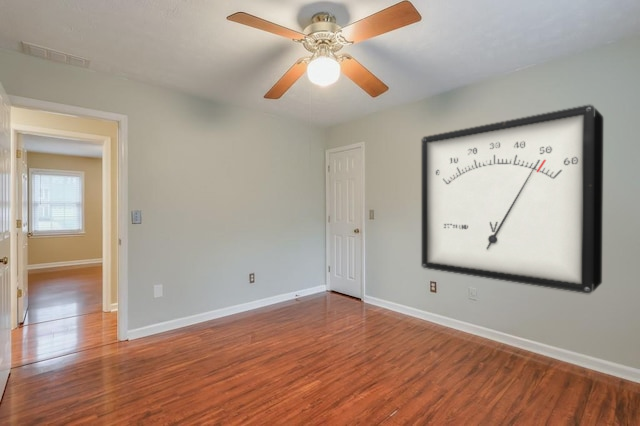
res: 50
